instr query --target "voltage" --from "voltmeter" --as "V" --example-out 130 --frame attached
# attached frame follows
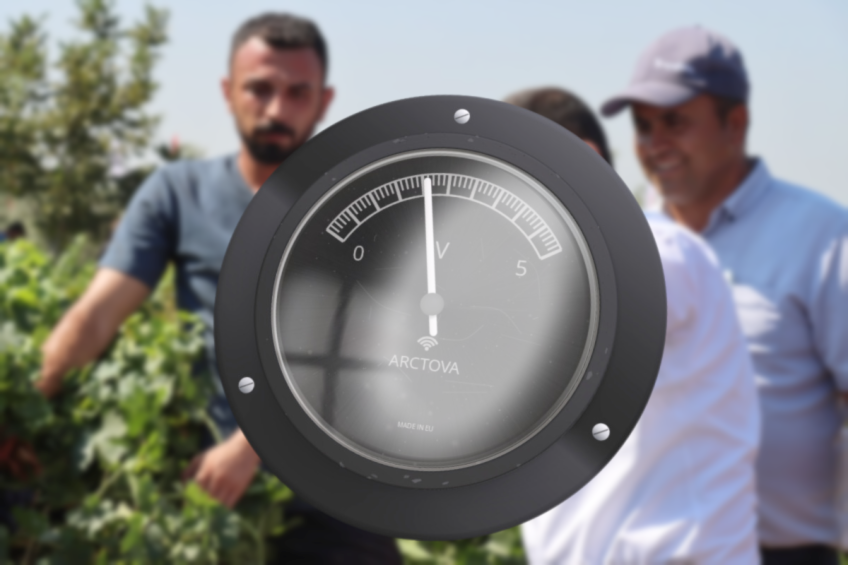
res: 2.1
